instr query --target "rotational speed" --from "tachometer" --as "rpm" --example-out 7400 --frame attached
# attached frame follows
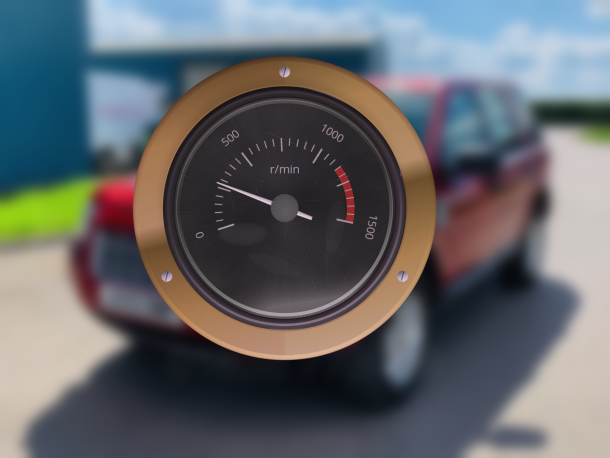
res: 275
